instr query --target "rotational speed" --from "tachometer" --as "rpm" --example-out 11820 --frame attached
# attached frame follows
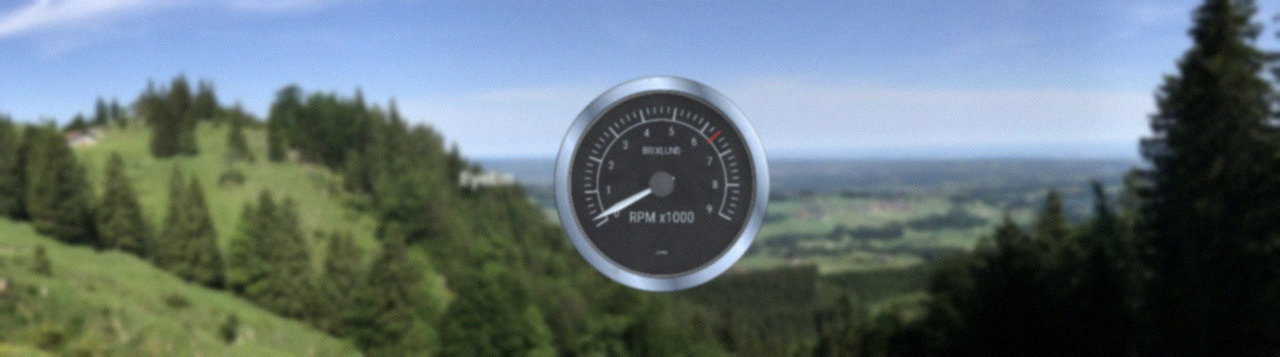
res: 200
